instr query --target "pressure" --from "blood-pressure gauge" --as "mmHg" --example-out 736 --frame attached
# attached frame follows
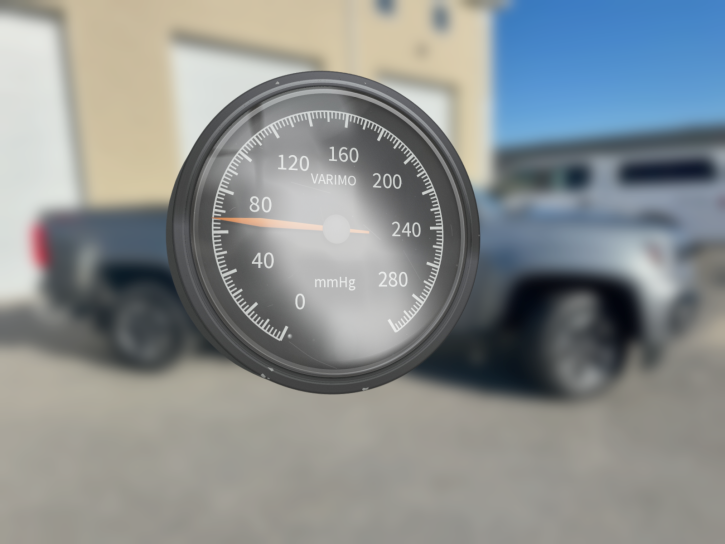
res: 66
